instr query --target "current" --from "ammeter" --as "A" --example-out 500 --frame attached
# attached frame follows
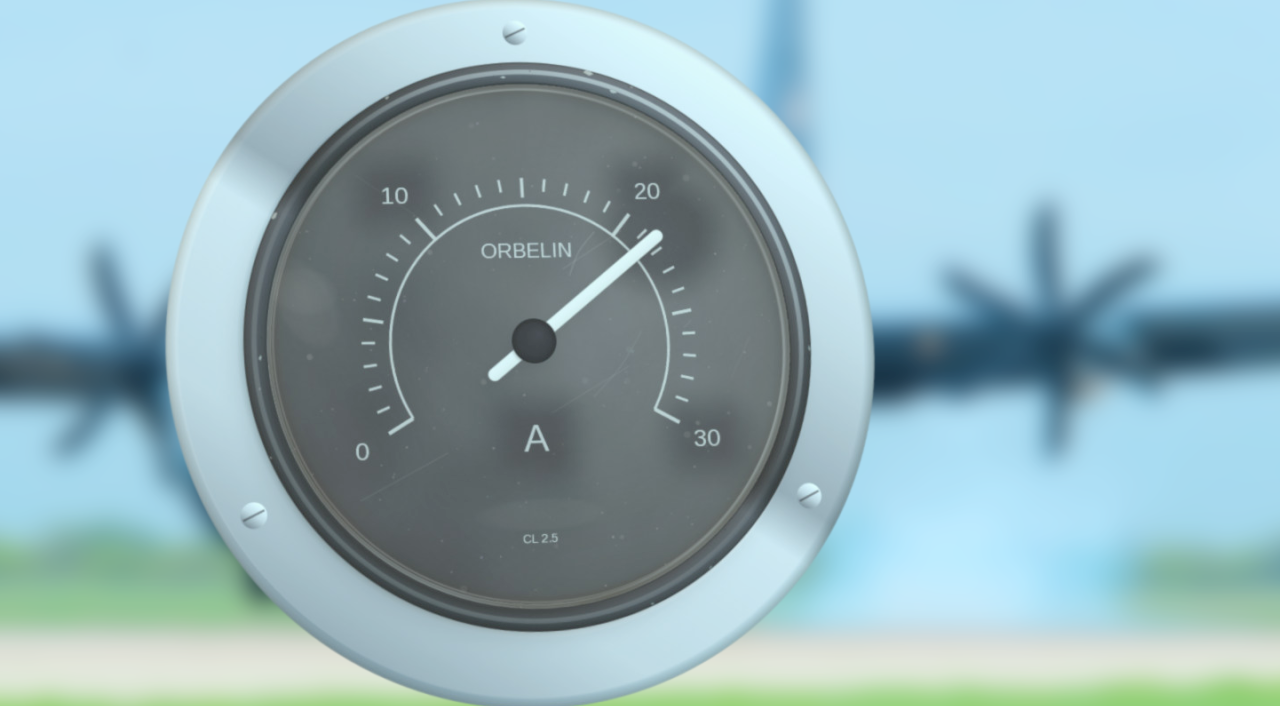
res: 21.5
